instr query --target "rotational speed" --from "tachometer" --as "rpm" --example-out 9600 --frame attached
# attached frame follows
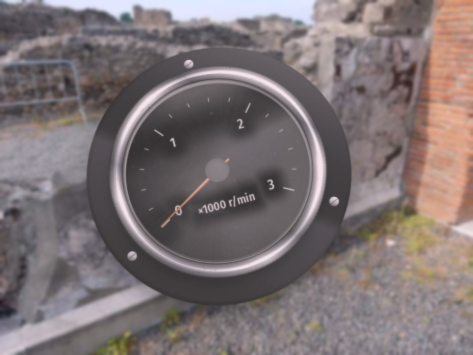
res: 0
